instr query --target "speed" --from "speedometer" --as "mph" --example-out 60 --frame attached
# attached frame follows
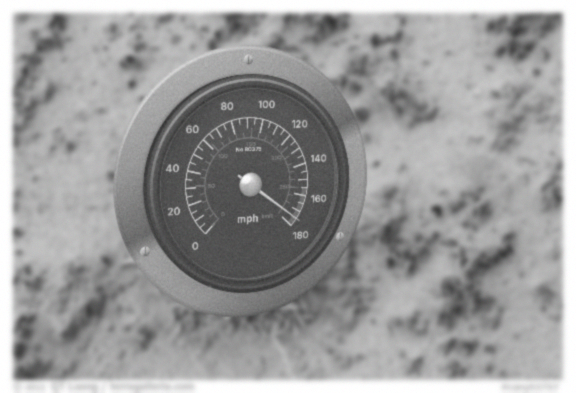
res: 175
